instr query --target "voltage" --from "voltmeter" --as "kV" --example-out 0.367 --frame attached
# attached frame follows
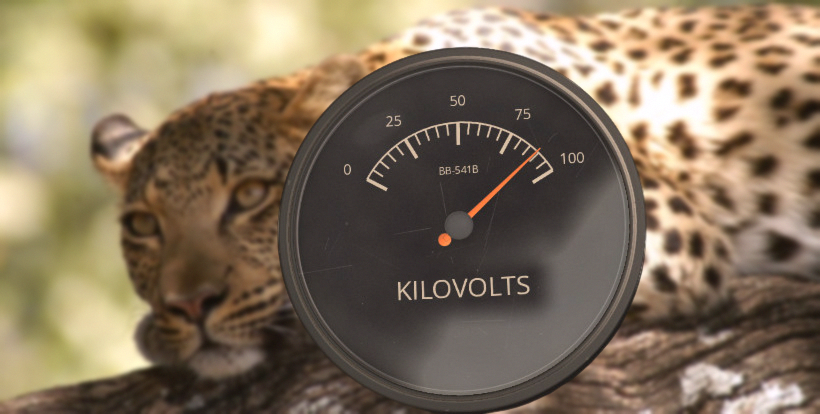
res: 90
